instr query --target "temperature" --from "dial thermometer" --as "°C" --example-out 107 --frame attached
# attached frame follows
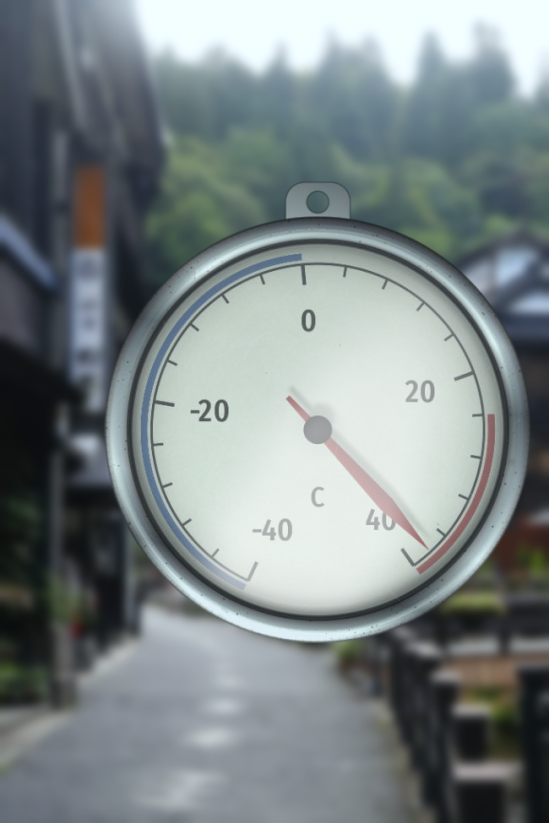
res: 38
